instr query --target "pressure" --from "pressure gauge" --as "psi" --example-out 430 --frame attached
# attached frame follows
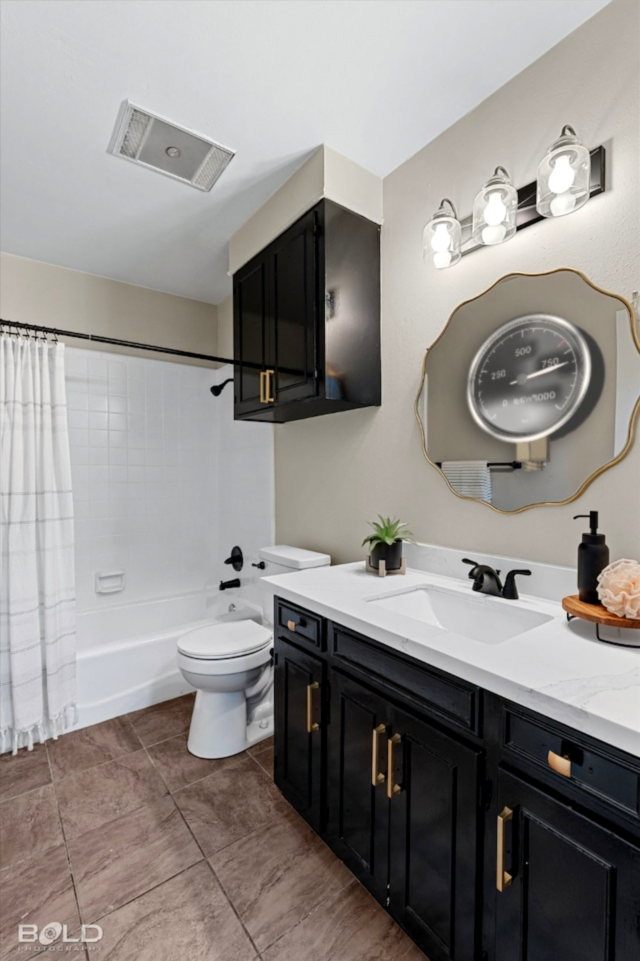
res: 800
